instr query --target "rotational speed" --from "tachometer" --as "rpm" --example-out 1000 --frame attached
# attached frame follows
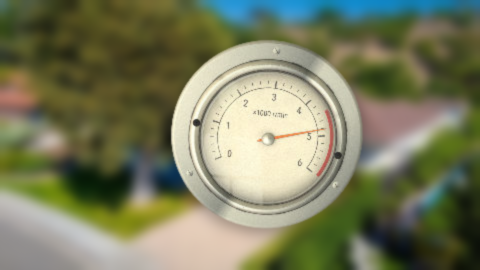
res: 4800
